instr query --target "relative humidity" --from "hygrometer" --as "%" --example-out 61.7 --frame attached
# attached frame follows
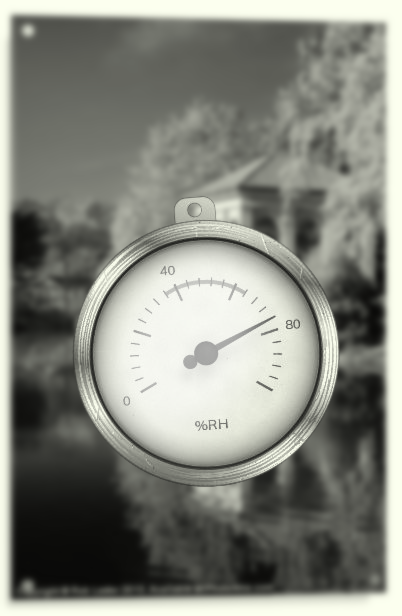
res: 76
